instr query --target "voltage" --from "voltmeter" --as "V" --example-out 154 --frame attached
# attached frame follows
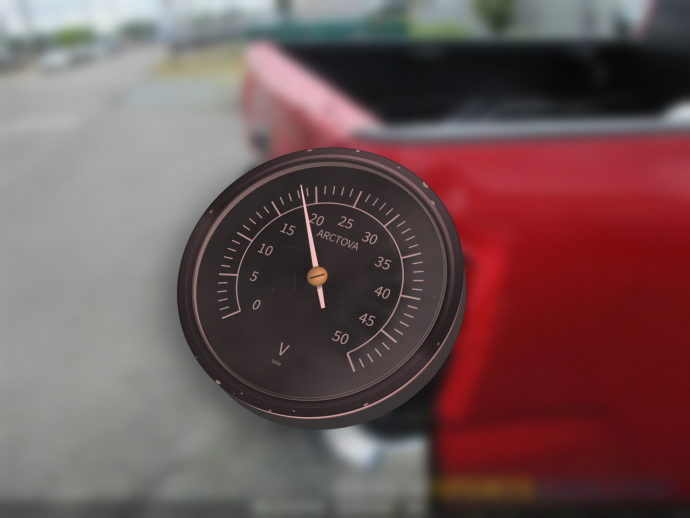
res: 18.5
